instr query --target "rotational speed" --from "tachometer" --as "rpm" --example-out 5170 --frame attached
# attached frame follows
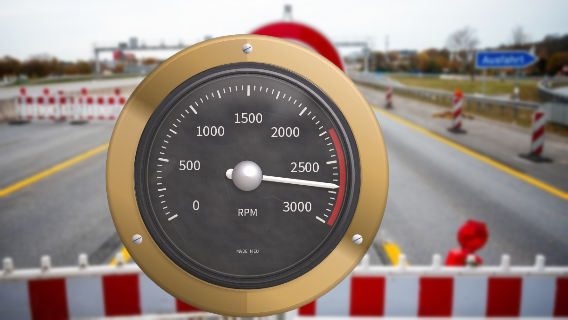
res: 2700
